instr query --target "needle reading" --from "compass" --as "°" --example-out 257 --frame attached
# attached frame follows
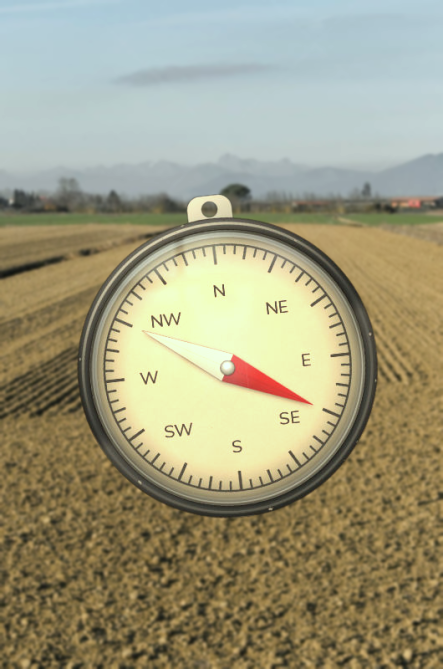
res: 120
